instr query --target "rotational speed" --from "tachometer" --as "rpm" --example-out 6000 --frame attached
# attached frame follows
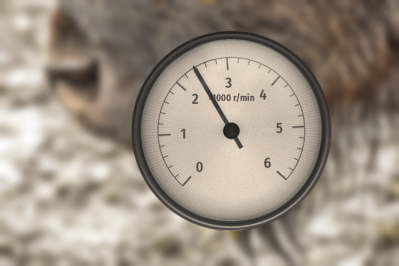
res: 2400
